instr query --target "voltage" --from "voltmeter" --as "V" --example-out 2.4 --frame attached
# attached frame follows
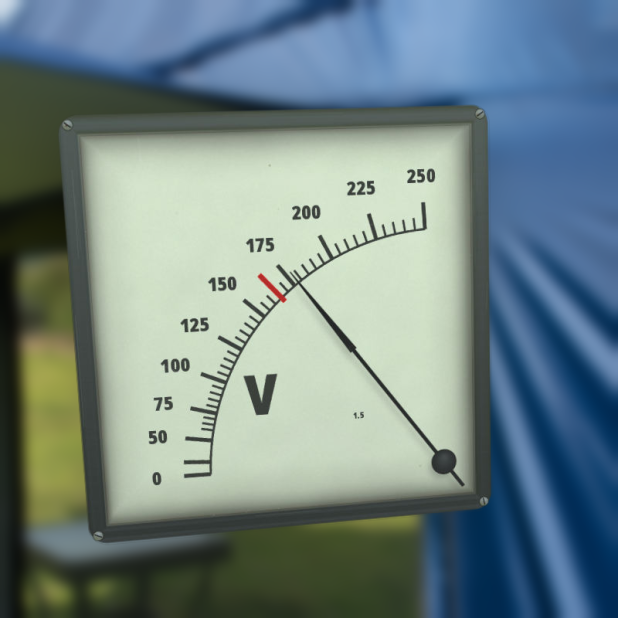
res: 177.5
